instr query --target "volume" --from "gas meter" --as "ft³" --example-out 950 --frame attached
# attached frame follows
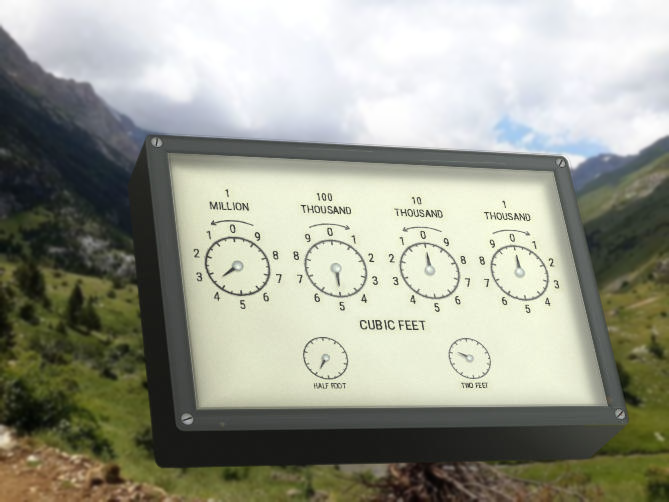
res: 350000
